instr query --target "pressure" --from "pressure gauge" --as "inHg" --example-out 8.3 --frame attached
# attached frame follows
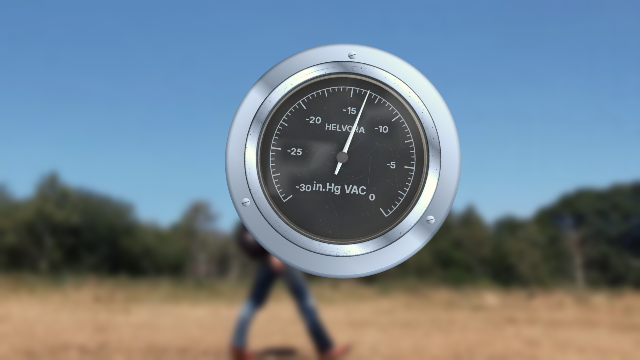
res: -13.5
